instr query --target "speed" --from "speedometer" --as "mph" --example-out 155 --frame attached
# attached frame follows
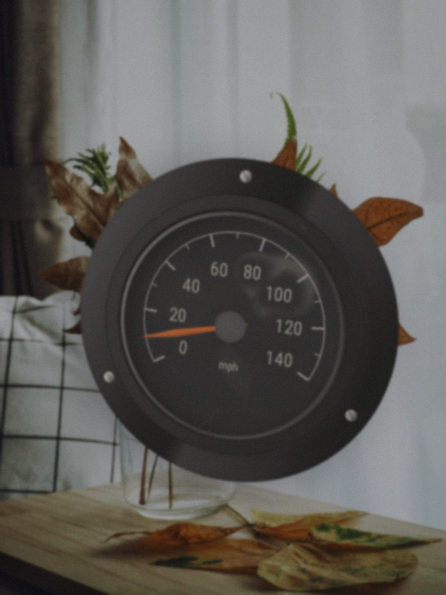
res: 10
